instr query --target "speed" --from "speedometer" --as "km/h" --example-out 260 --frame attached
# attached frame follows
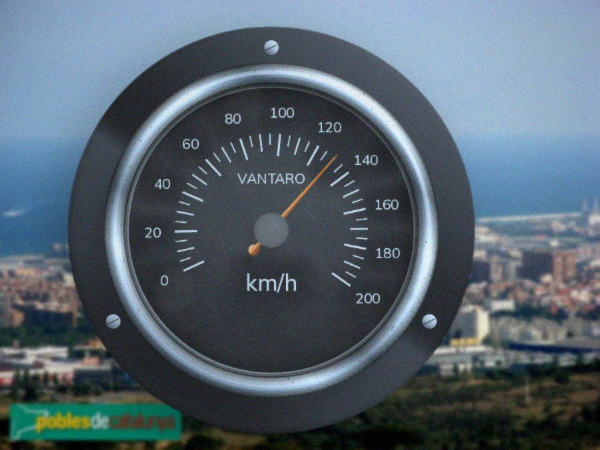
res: 130
